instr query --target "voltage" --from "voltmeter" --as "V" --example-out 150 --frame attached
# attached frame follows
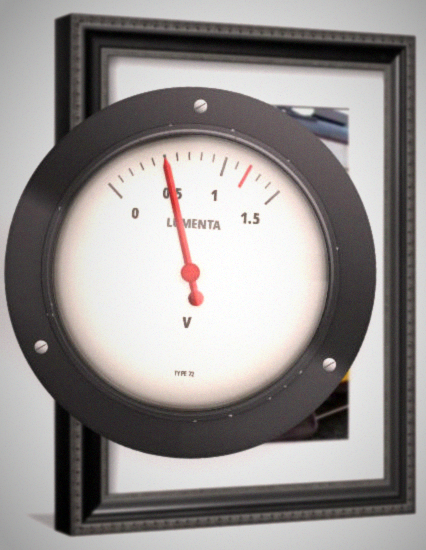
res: 0.5
